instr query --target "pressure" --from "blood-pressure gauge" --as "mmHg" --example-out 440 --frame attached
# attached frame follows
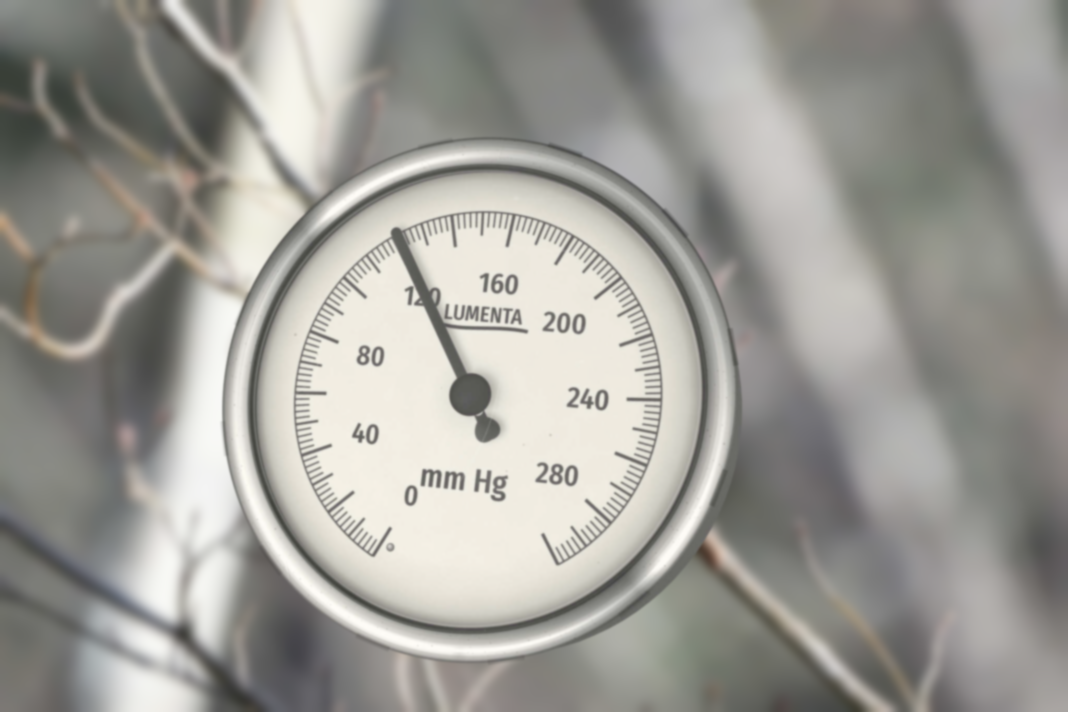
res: 122
